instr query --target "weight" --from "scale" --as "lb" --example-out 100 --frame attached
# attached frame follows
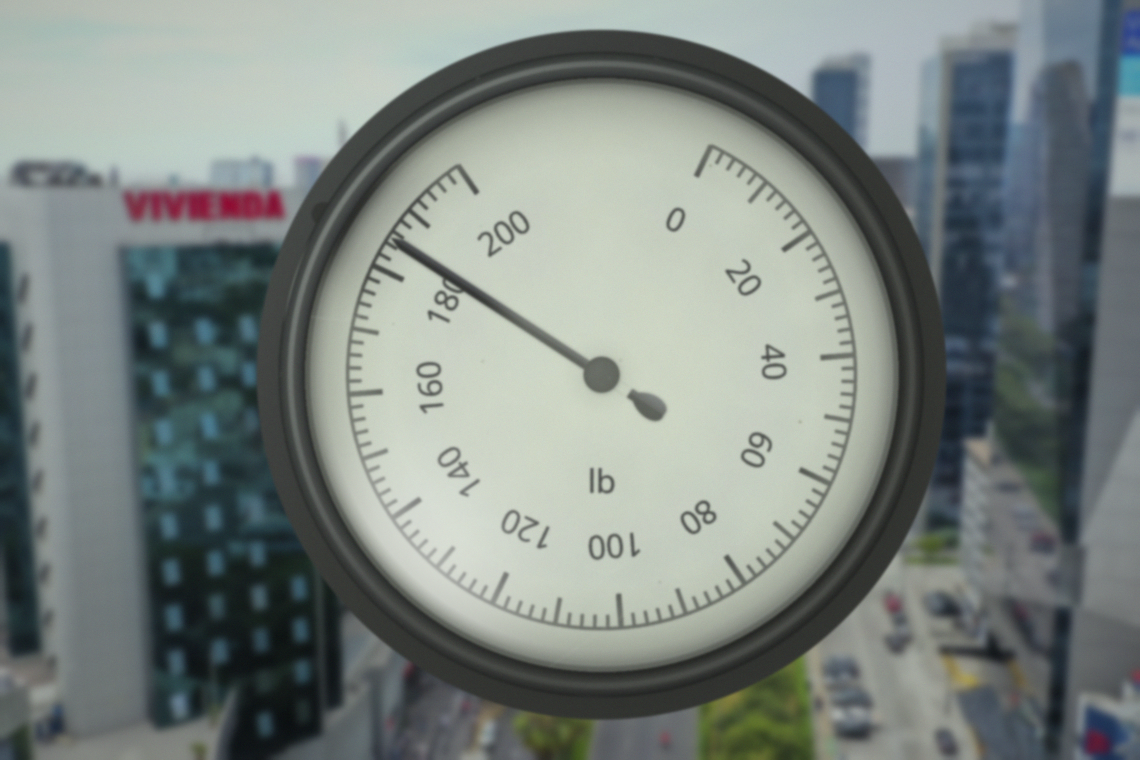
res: 185
